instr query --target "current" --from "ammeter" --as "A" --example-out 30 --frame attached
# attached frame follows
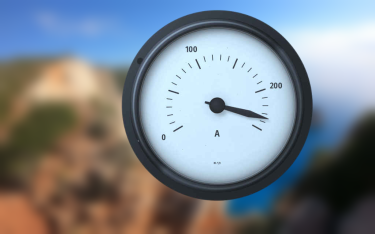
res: 235
